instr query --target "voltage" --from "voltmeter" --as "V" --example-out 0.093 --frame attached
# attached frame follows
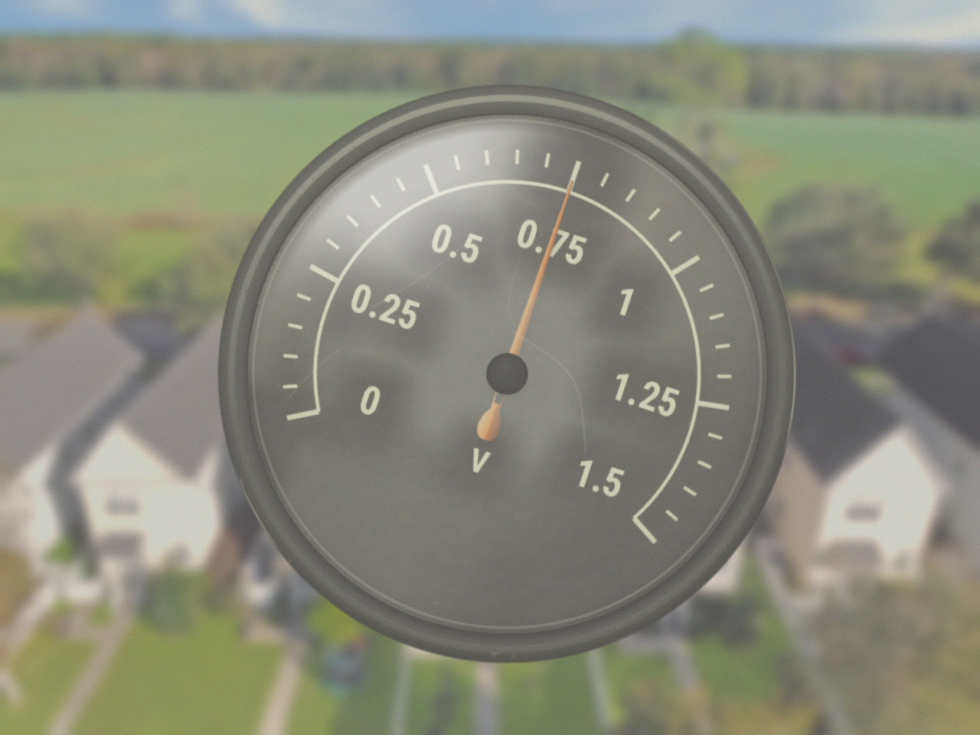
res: 0.75
